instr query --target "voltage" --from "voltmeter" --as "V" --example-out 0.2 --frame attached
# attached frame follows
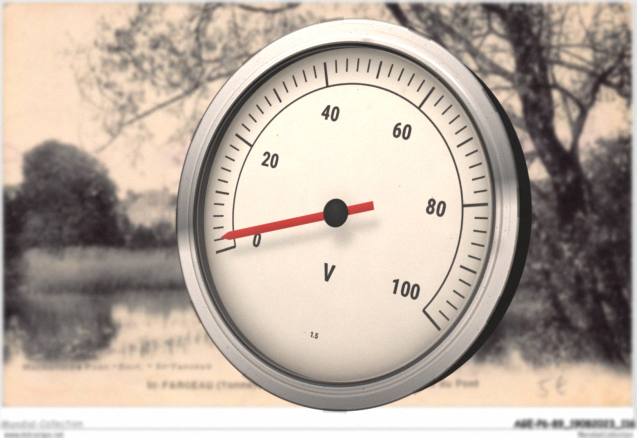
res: 2
